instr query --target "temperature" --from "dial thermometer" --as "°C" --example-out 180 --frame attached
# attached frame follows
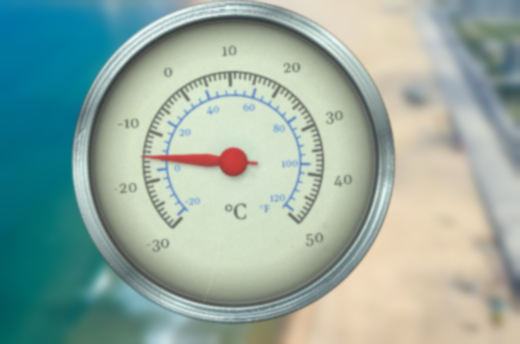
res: -15
